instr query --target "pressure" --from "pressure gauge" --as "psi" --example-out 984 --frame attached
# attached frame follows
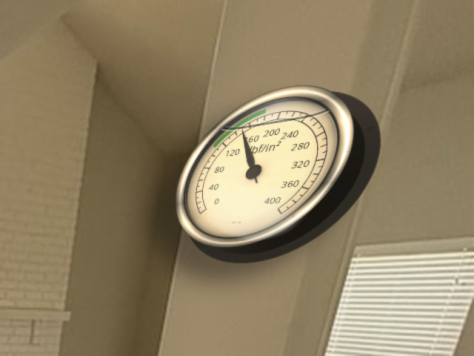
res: 150
